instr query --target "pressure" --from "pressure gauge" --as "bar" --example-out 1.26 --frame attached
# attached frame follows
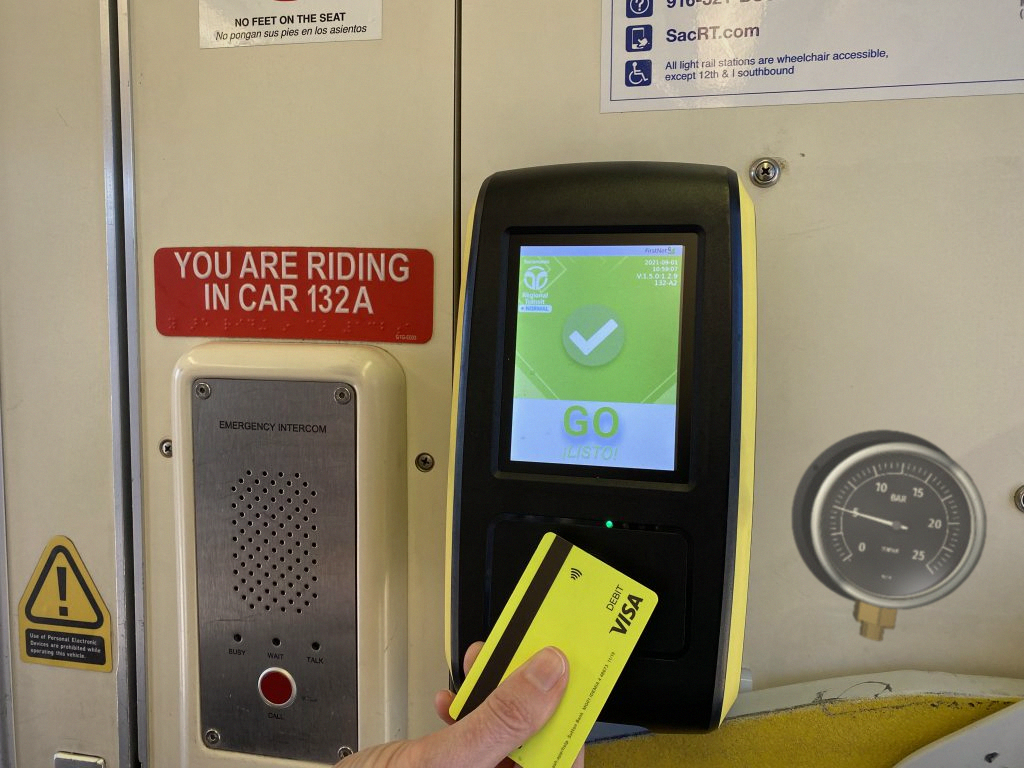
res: 5
